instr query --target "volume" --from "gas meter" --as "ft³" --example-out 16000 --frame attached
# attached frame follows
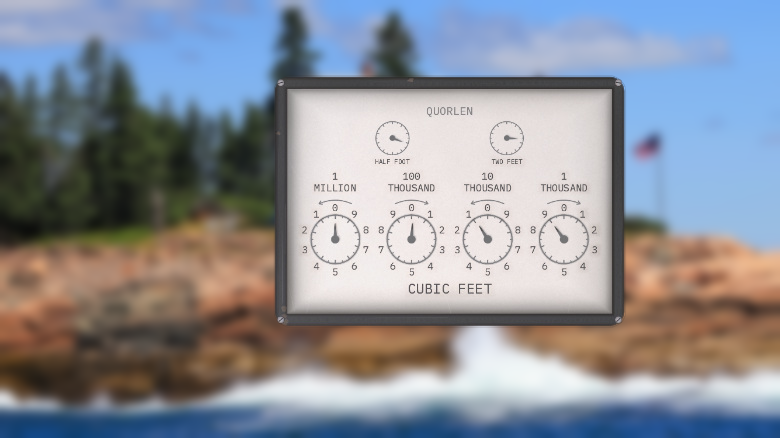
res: 900
